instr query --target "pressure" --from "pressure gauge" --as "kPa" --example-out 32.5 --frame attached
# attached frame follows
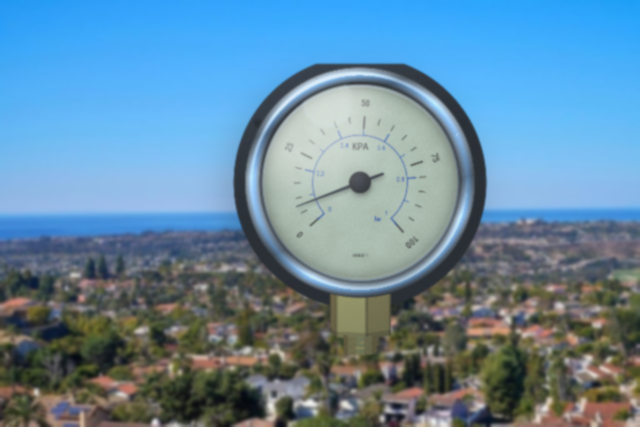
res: 7.5
